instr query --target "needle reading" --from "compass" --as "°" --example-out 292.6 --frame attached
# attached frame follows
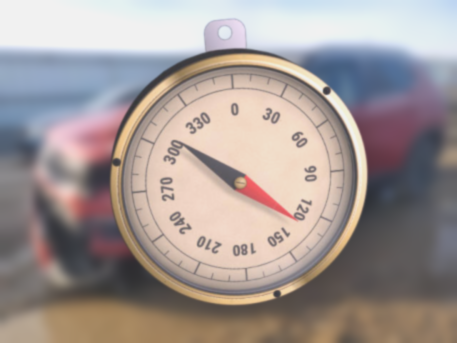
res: 130
